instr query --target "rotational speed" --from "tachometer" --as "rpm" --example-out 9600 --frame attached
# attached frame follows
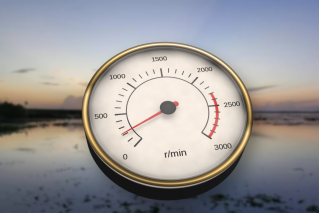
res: 200
